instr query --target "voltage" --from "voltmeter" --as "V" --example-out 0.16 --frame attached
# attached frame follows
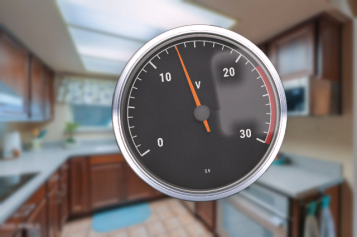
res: 13
